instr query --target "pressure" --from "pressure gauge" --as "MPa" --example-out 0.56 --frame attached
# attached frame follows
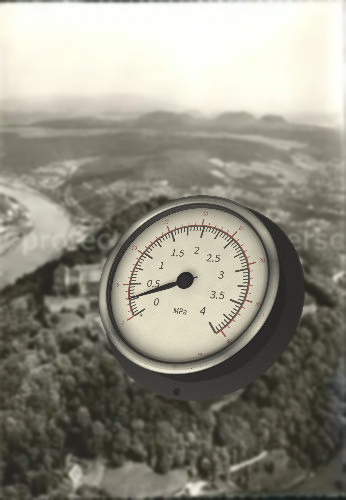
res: 0.25
